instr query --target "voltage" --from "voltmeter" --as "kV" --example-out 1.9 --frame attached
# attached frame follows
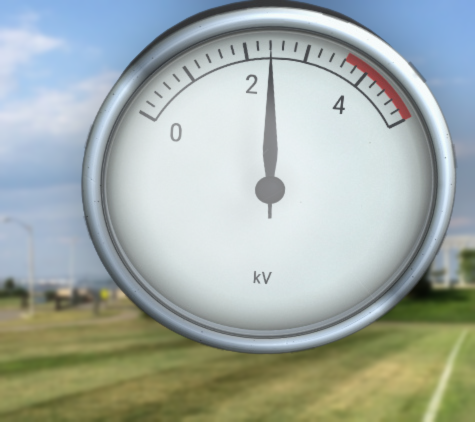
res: 2.4
